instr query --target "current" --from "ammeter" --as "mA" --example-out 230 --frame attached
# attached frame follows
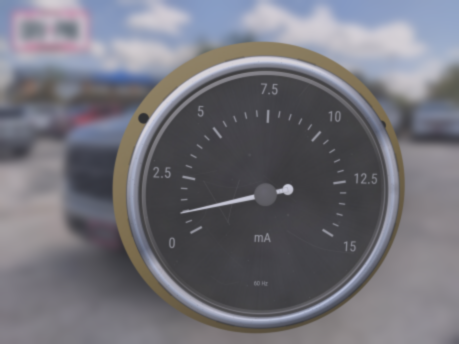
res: 1
